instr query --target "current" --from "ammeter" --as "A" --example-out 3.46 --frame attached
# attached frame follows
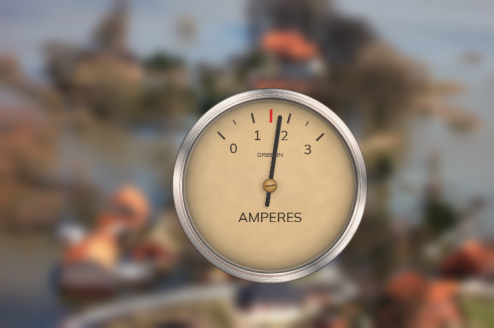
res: 1.75
